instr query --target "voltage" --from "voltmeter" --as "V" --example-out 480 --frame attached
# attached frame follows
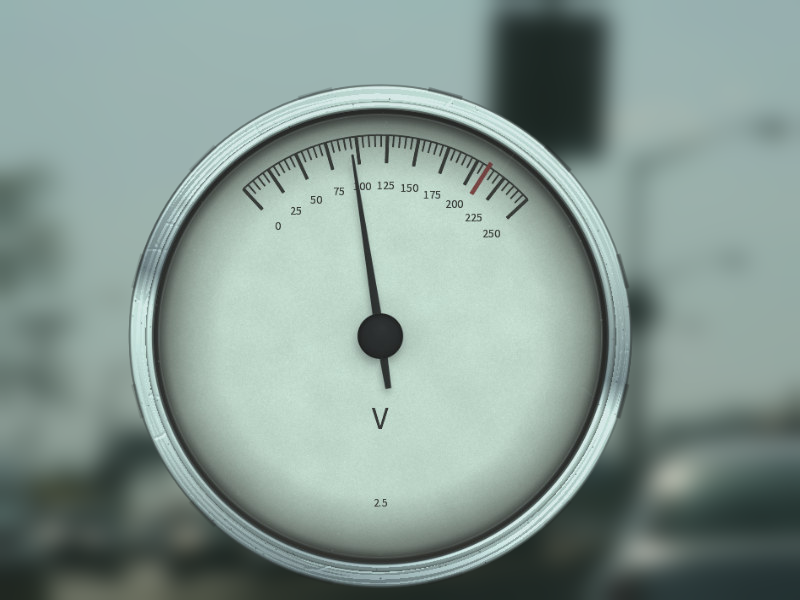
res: 95
